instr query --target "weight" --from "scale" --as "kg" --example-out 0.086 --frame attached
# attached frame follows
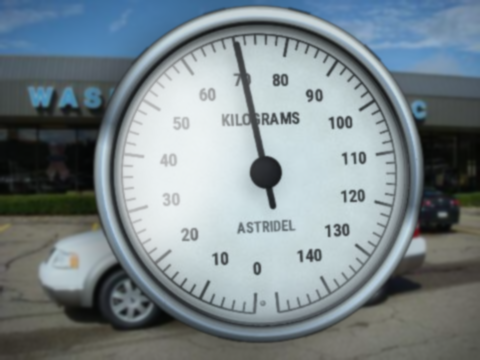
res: 70
